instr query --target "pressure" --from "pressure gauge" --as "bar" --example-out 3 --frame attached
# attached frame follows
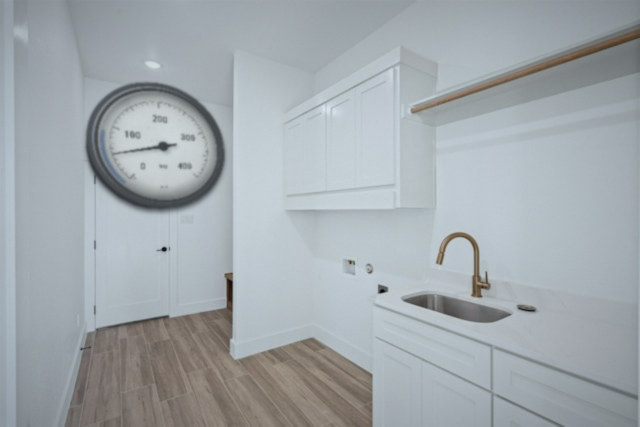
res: 50
